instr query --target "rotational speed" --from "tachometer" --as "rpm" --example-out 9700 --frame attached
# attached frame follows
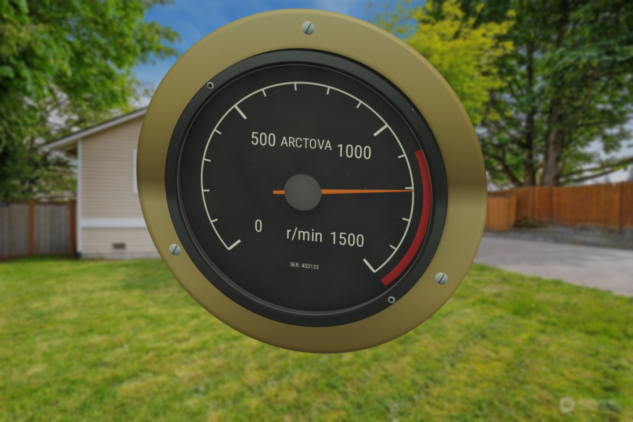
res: 1200
